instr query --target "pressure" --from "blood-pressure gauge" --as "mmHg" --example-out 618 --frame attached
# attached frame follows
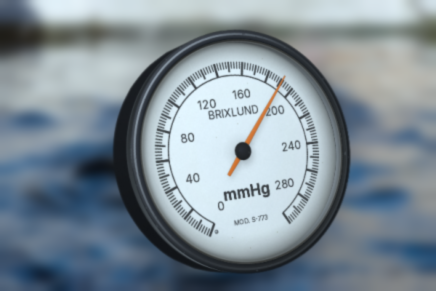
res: 190
